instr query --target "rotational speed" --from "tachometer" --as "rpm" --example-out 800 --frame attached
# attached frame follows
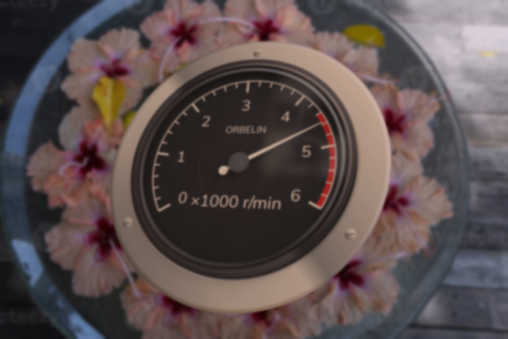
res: 4600
